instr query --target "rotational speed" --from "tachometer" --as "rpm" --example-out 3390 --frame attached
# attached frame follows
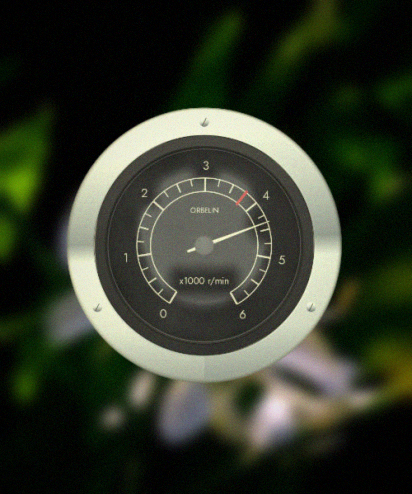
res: 4375
